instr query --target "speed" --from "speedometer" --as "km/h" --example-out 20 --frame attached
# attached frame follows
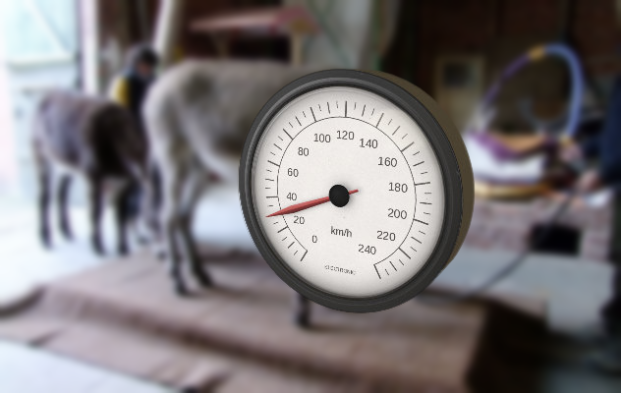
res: 30
